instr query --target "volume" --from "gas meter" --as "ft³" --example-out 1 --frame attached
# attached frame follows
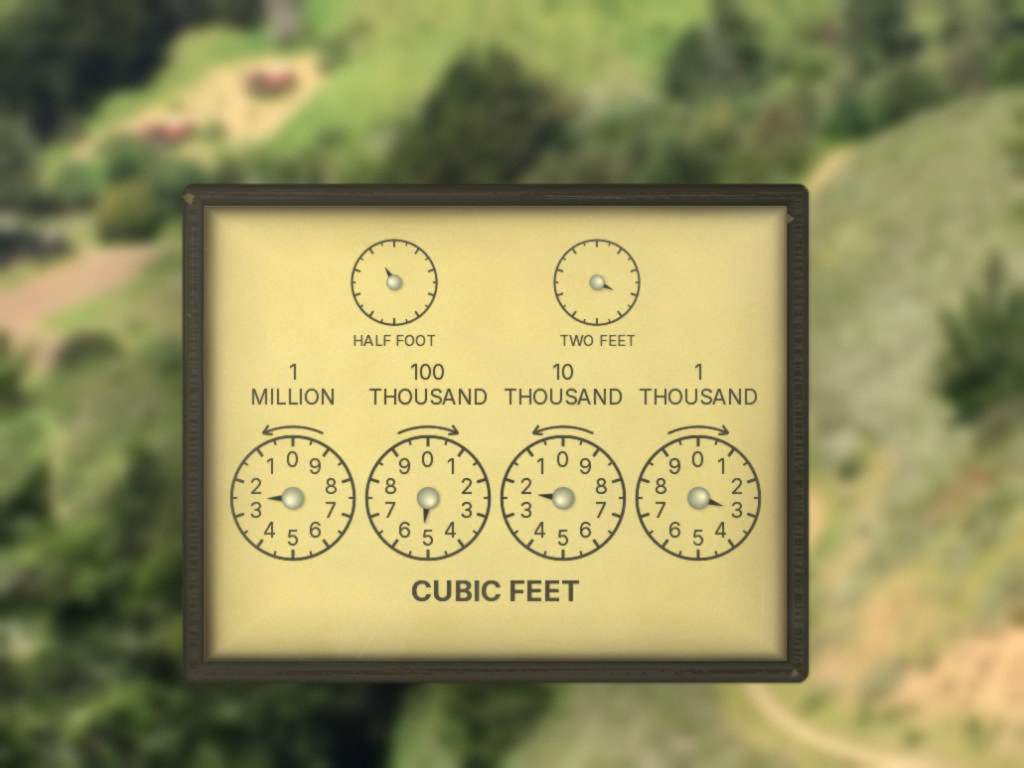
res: 252300
